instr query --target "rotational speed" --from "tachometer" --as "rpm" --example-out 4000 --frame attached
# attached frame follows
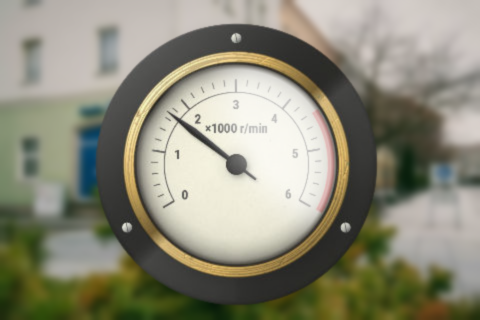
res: 1700
